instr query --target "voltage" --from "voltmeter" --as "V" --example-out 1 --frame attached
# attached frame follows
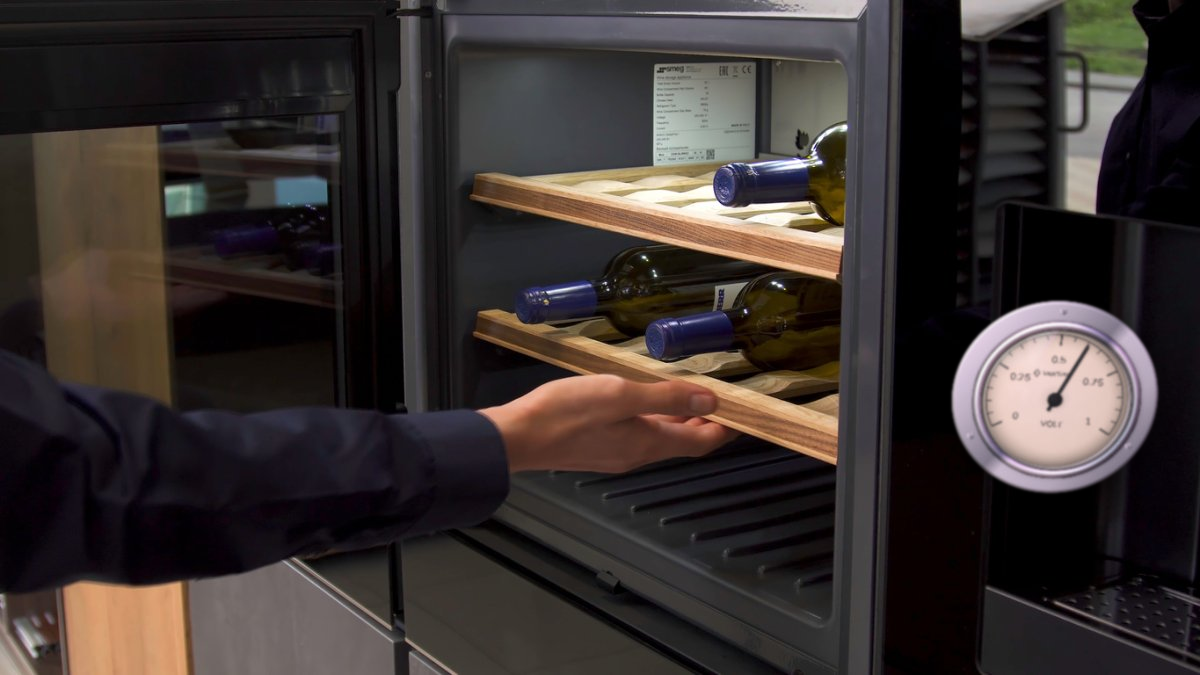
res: 0.6
